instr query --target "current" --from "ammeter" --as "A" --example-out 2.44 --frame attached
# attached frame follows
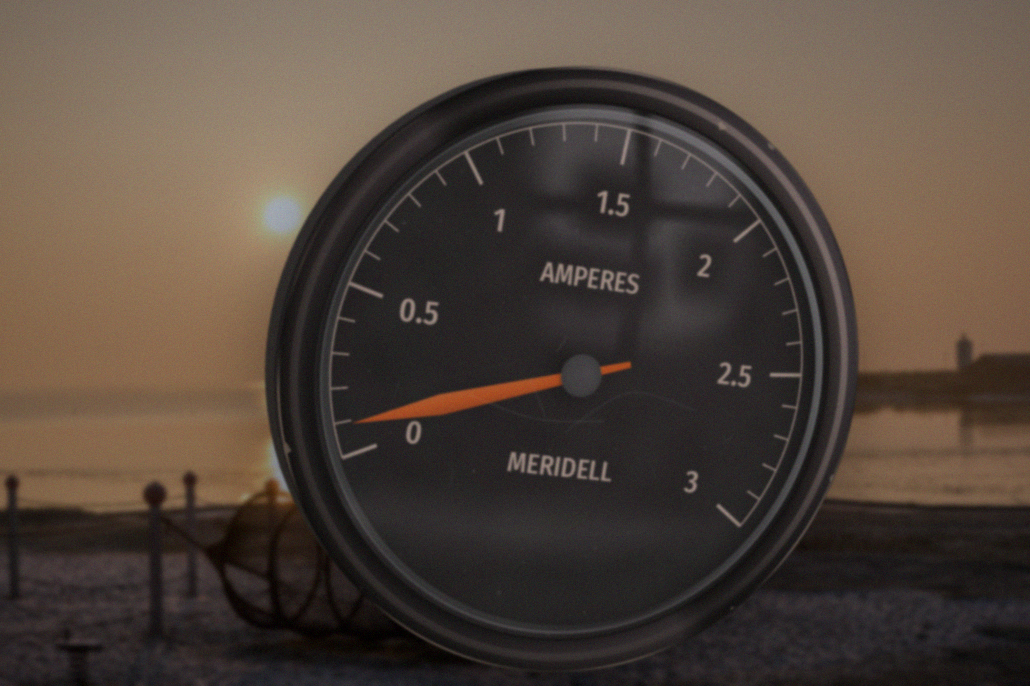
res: 0.1
